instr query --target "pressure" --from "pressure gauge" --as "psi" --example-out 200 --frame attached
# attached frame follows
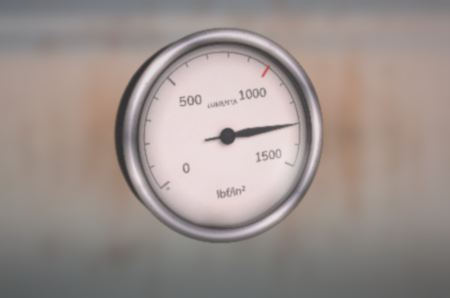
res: 1300
